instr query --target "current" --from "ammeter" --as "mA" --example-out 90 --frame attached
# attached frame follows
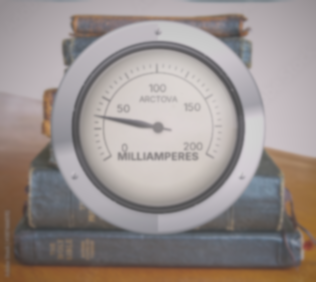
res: 35
